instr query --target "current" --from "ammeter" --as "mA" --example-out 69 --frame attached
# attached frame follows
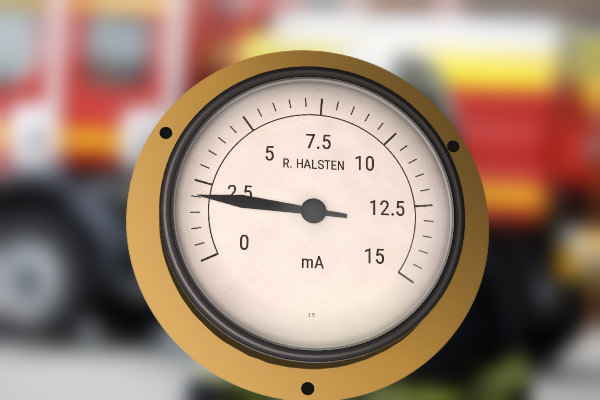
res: 2
